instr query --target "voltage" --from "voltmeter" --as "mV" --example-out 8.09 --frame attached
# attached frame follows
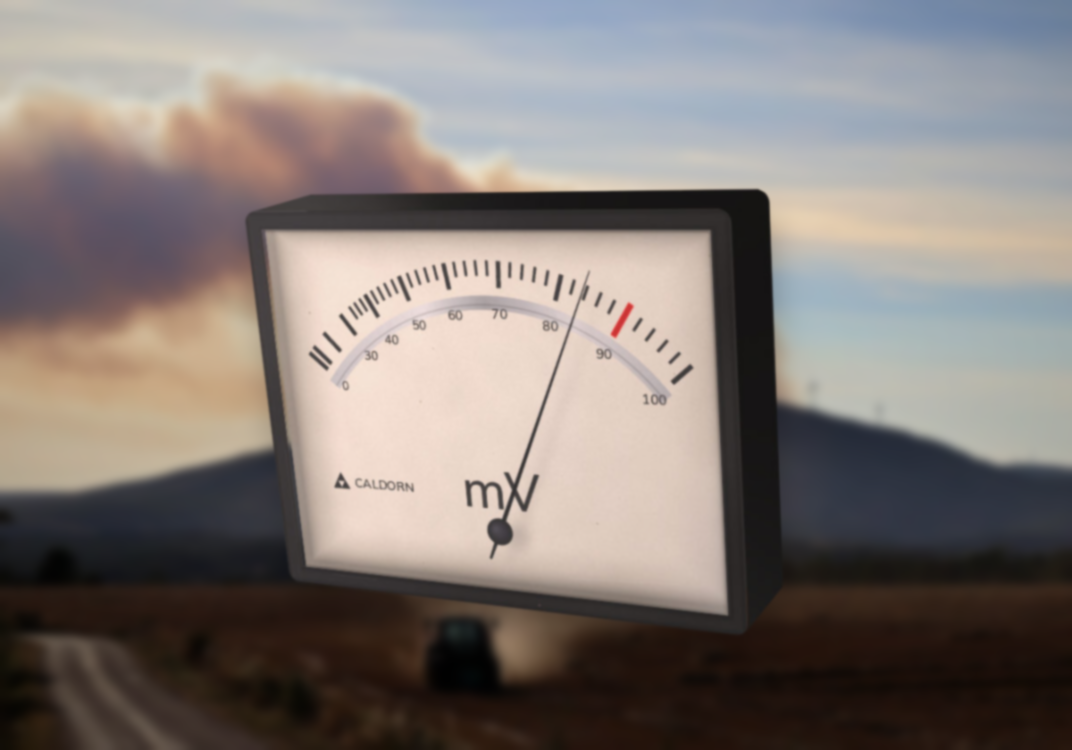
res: 84
